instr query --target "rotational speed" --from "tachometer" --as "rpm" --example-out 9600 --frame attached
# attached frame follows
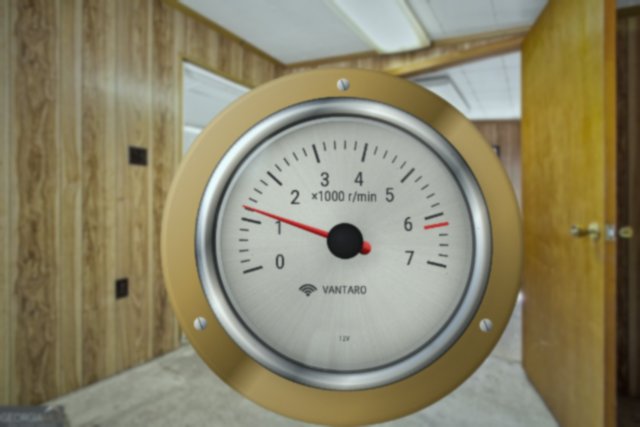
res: 1200
